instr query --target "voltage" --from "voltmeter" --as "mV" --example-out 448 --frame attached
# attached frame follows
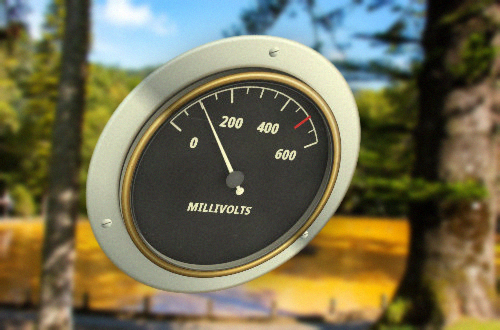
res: 100
